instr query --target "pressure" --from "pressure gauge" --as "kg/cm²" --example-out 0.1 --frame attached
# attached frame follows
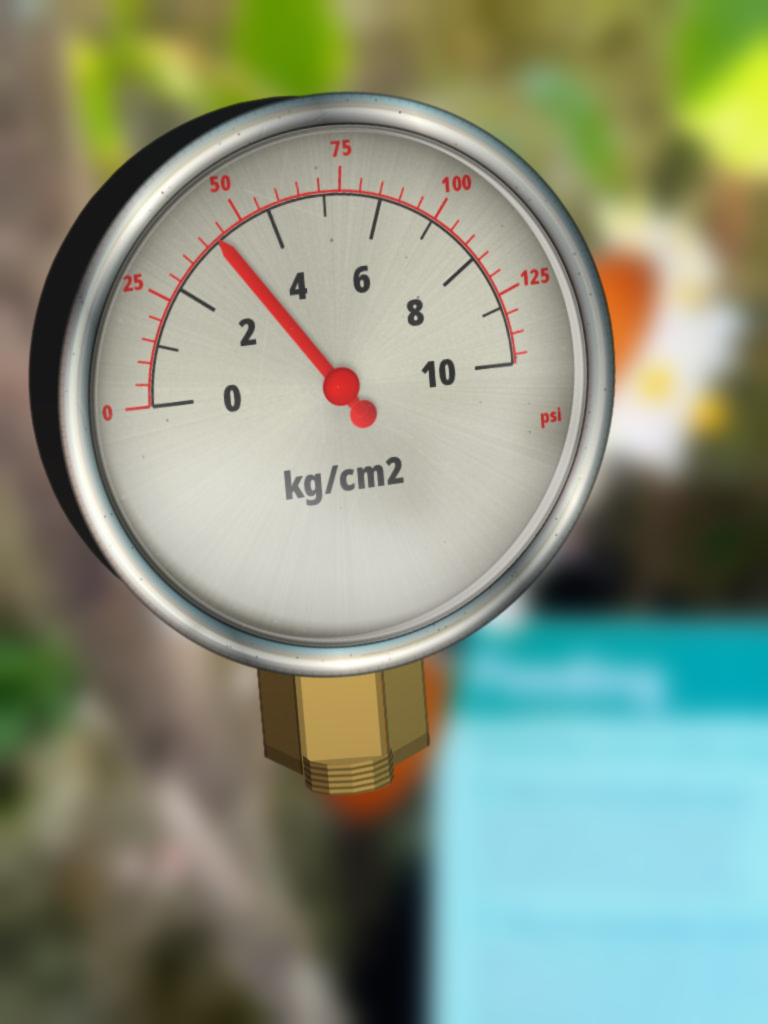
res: 3
